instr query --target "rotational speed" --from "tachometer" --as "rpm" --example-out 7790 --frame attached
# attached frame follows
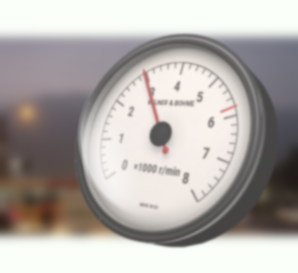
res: 3000
